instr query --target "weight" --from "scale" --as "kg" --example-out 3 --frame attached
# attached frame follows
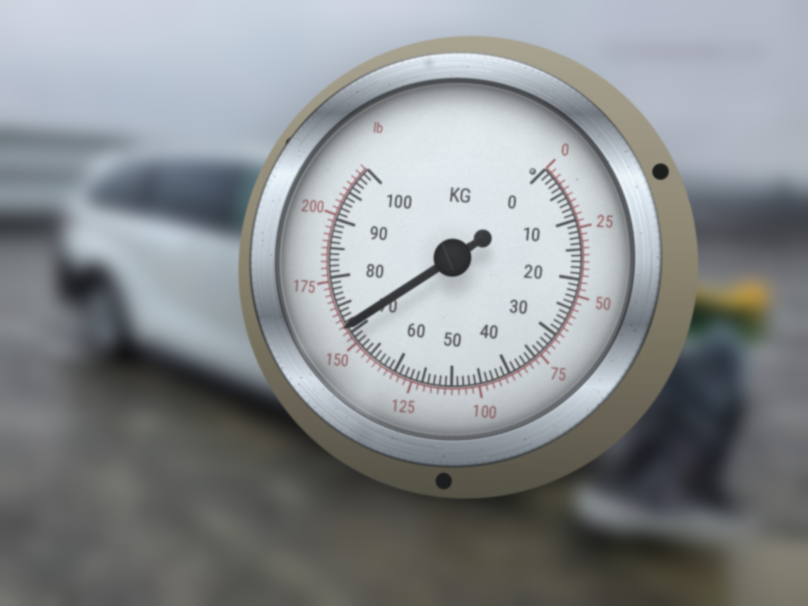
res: 71
